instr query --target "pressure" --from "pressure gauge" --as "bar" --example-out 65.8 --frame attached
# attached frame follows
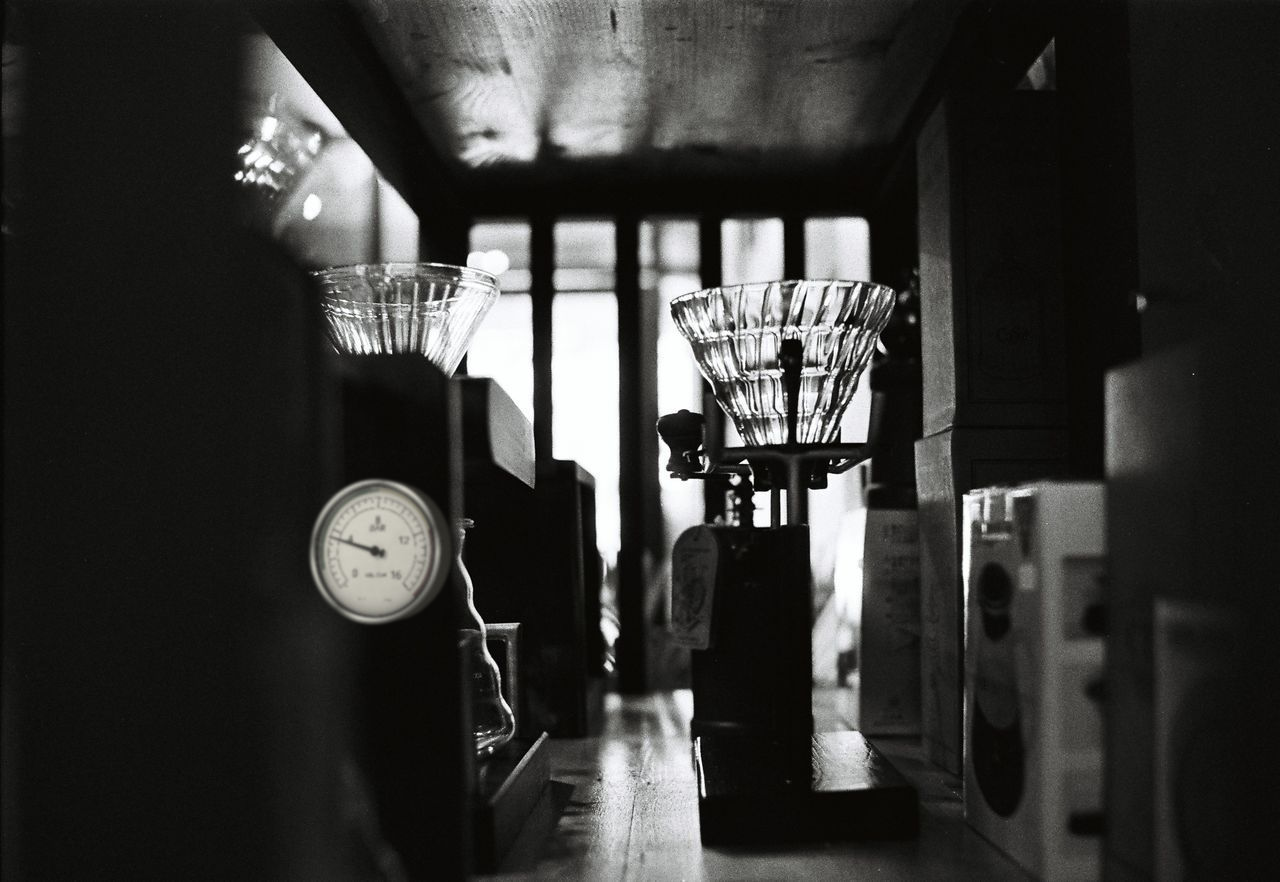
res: 3.5
